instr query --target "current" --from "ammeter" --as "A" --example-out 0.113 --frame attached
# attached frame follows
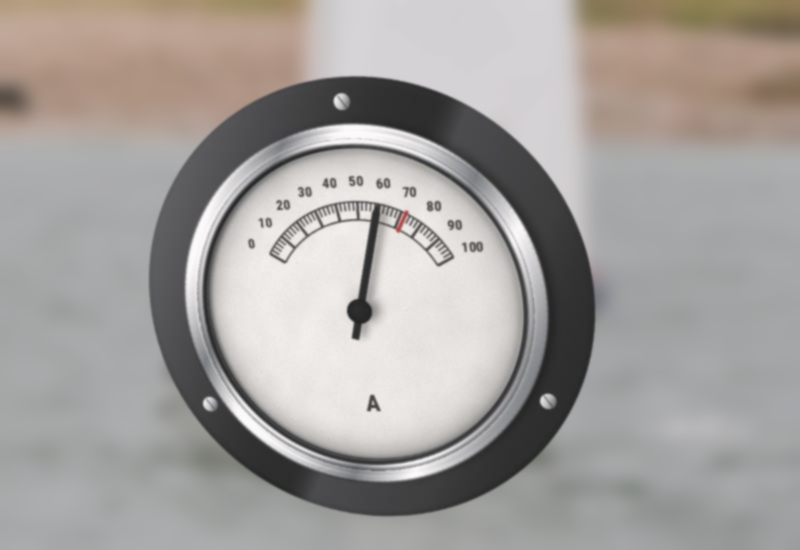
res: 60
